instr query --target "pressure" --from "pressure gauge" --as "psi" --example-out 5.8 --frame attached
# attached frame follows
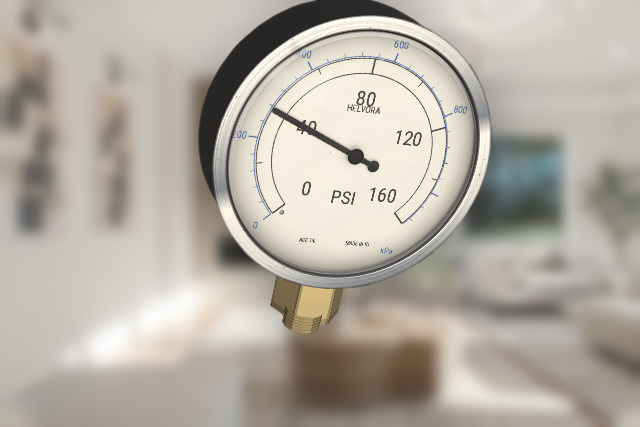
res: 40
